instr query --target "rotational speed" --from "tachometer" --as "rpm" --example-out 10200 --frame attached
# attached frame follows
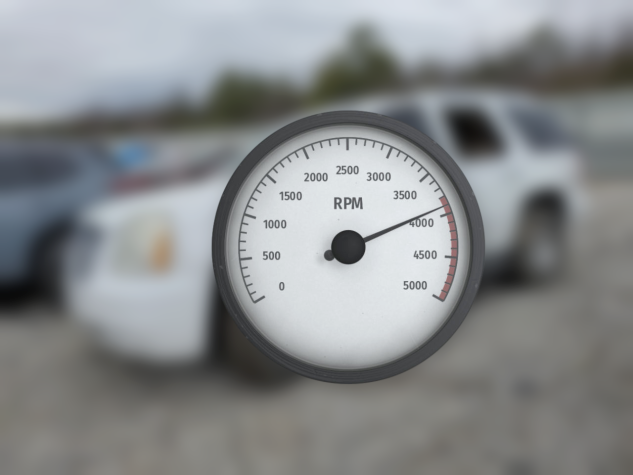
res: 3900
